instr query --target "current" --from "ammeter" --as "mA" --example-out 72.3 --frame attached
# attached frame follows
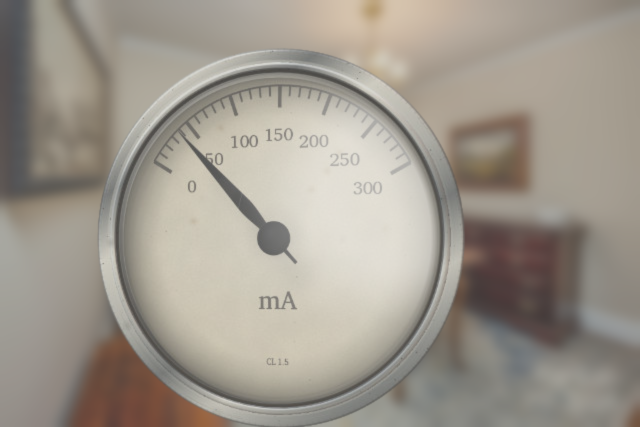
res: 40
